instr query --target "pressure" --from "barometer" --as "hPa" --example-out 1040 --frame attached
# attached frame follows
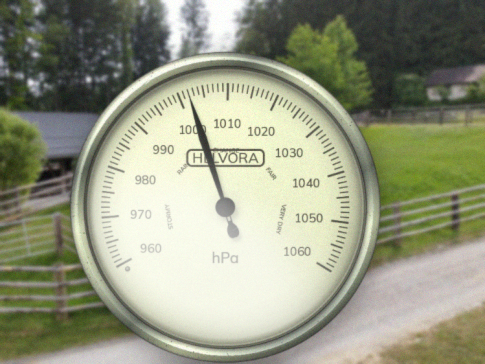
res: 1002
